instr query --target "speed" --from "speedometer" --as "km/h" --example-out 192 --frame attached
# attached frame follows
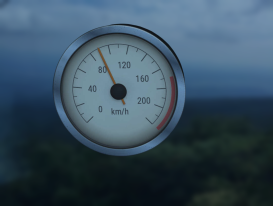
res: 90
